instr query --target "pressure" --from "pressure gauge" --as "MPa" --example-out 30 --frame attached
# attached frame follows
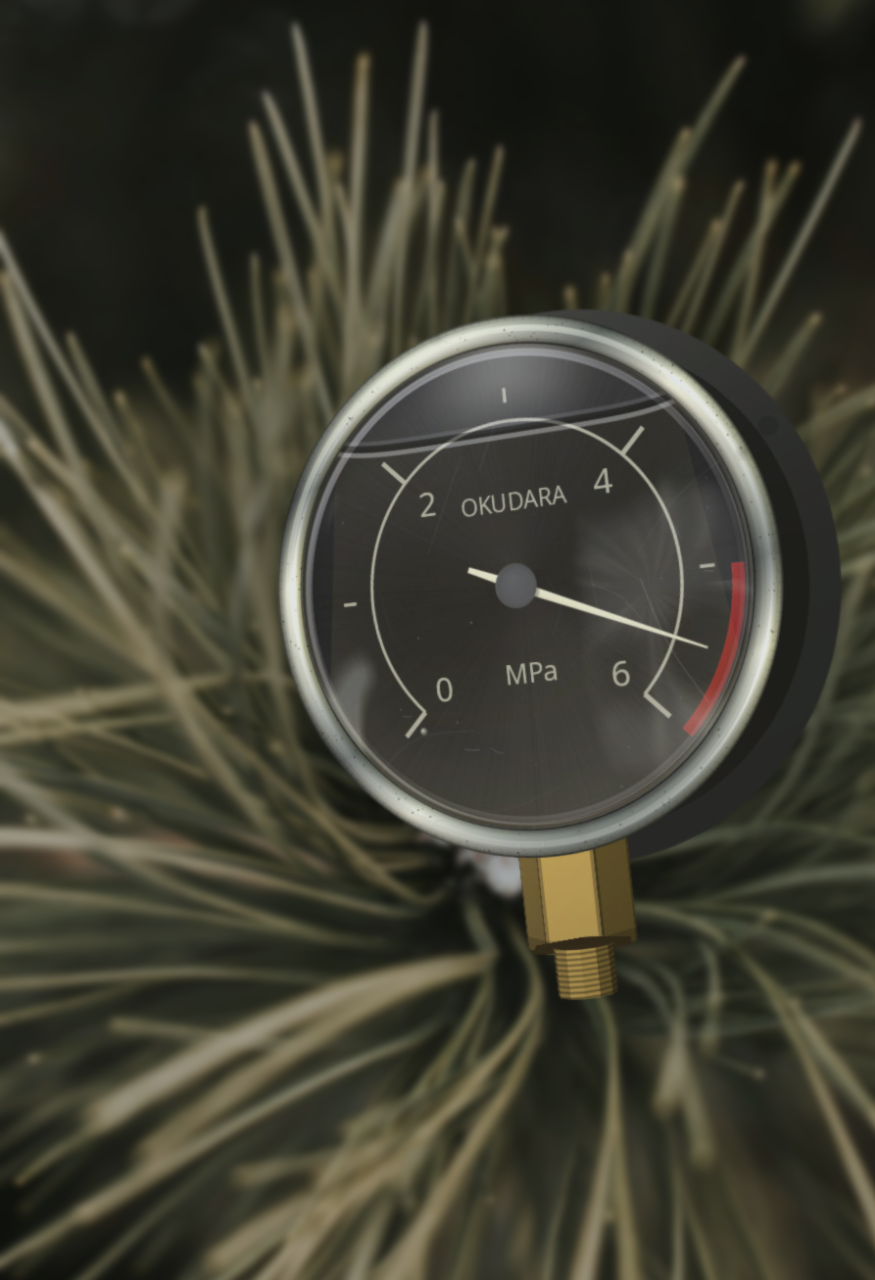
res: 5.5
